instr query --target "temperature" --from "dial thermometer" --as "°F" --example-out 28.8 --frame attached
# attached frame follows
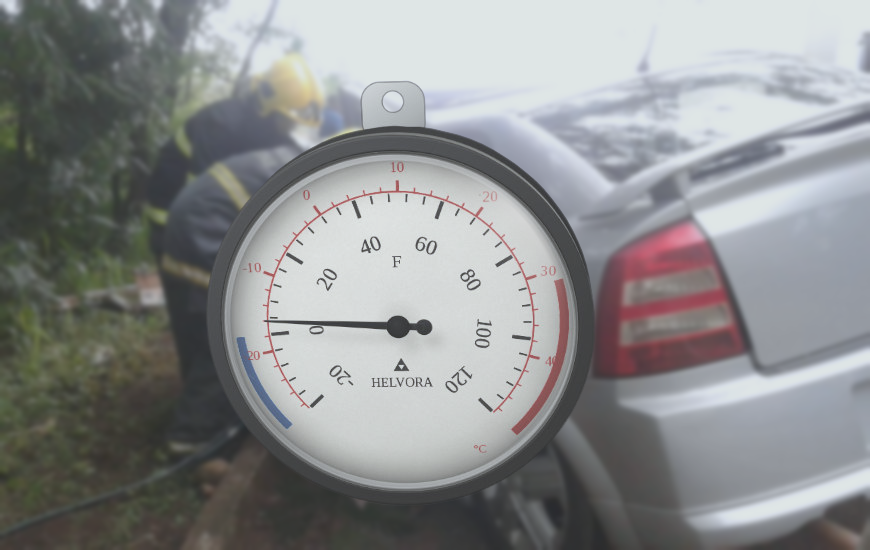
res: 4
